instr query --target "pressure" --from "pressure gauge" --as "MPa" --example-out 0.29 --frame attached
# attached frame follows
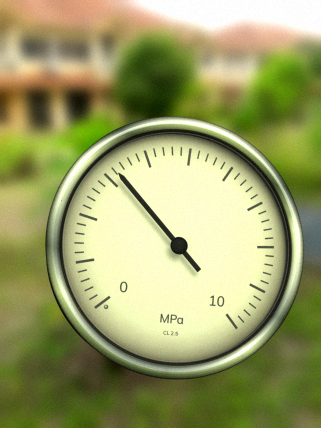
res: 3.2
